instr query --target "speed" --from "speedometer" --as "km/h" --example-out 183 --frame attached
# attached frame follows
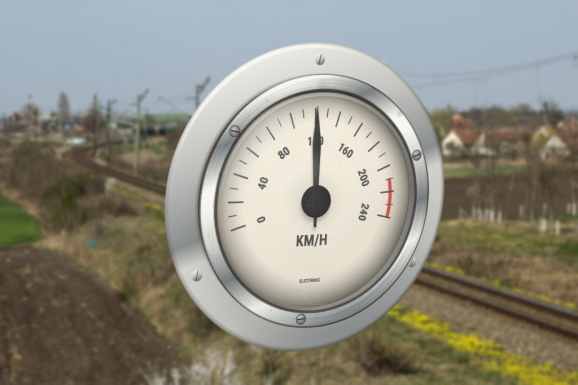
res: 120
